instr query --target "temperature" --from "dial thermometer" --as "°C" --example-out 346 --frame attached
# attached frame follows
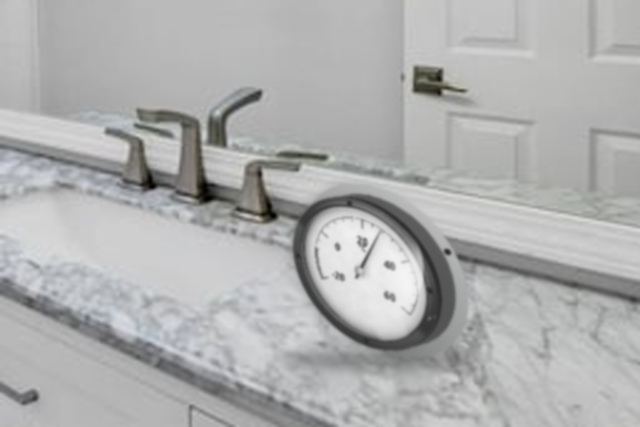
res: 28
